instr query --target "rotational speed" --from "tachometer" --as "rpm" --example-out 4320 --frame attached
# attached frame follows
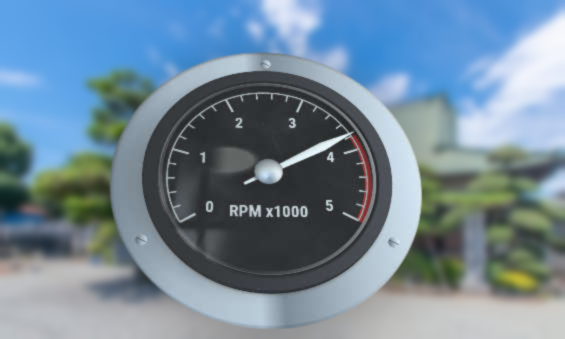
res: 3800
